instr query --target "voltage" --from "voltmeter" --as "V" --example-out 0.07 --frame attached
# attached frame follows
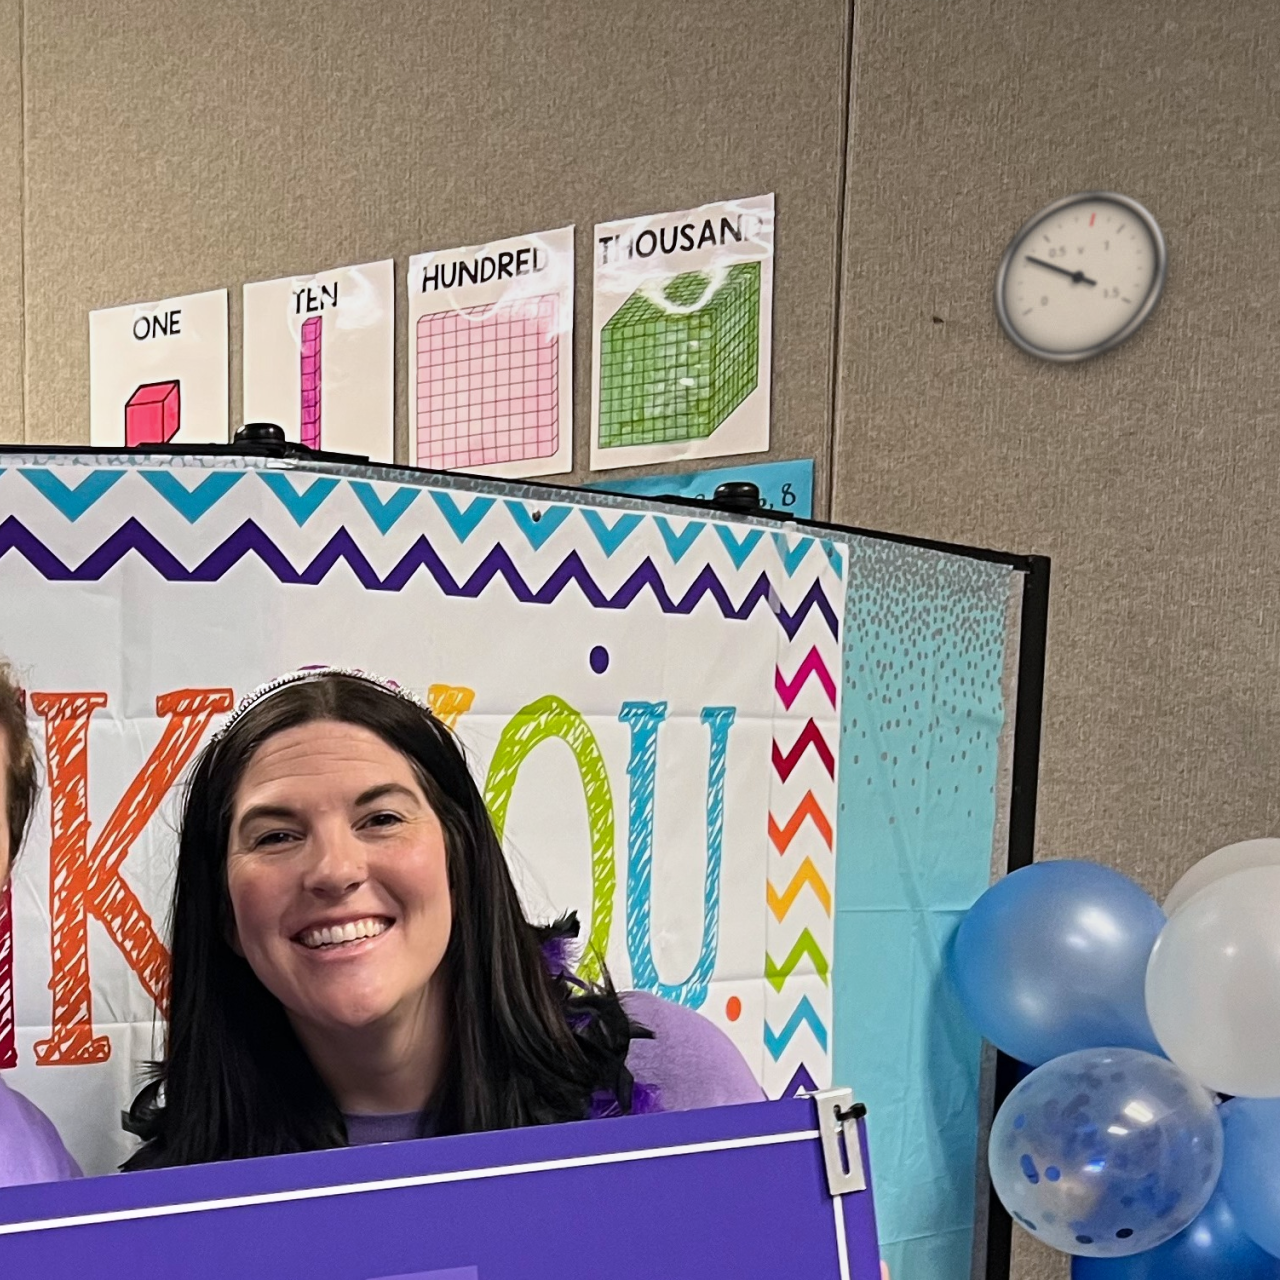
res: 0.35
